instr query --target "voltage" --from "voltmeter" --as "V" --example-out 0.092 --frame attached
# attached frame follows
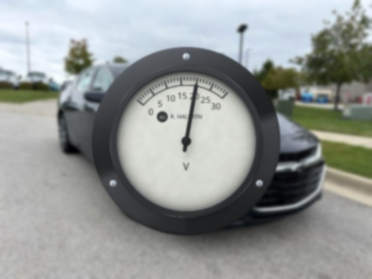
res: 20
